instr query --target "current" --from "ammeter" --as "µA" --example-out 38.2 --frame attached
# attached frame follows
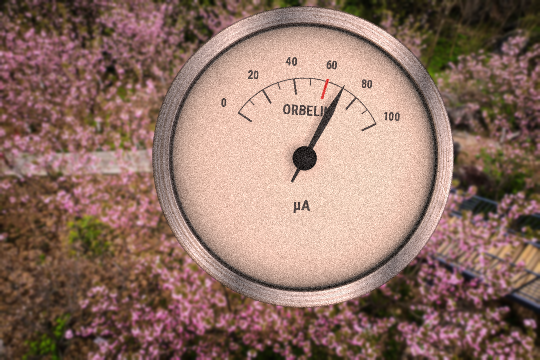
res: 70
